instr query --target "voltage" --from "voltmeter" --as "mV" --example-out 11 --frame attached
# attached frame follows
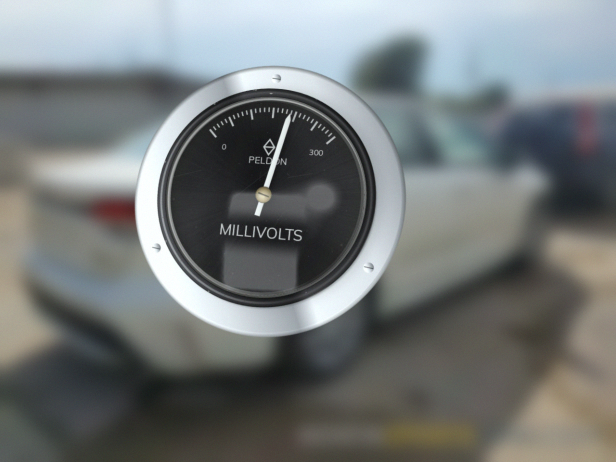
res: 190
